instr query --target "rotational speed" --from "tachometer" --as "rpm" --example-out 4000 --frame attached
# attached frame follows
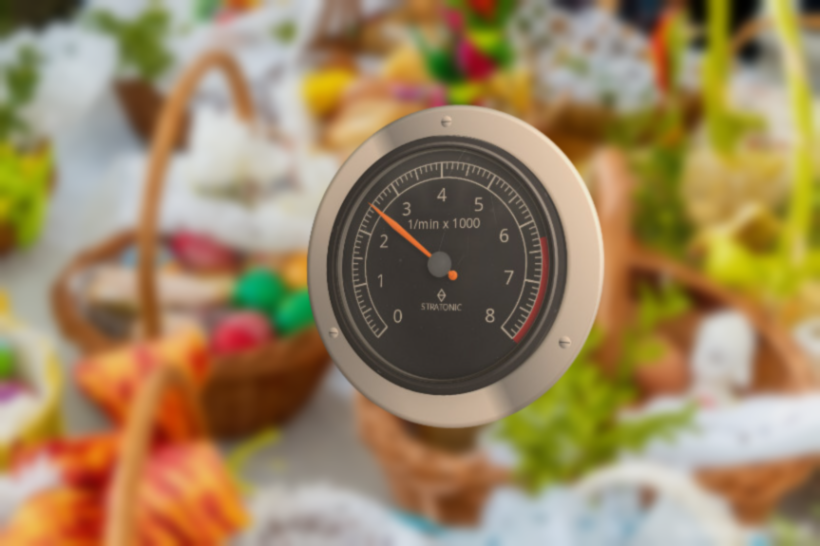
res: 2500
